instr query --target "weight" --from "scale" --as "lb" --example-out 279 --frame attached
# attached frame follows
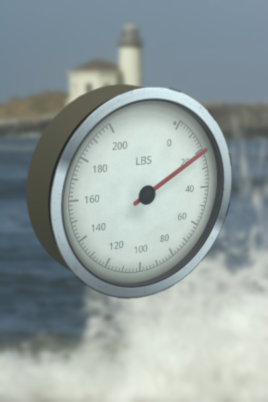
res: 20
